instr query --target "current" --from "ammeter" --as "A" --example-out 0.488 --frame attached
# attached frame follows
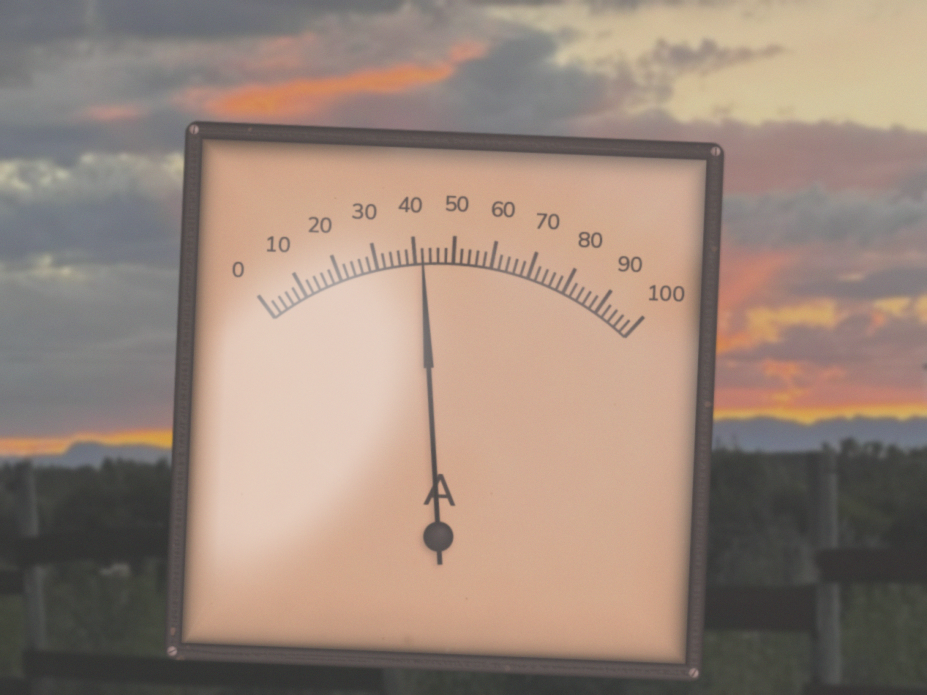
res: 42
